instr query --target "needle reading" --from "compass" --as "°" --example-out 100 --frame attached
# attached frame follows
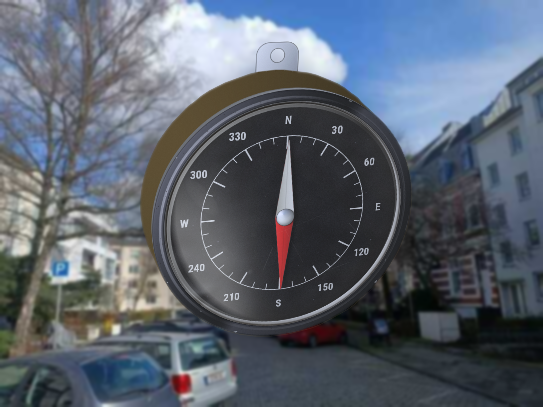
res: 180
